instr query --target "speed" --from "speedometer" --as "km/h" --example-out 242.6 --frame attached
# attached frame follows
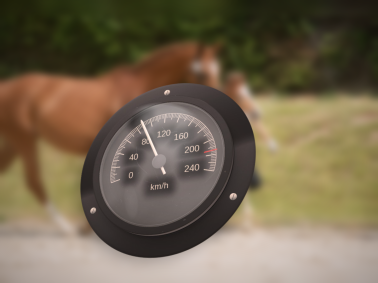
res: 90
